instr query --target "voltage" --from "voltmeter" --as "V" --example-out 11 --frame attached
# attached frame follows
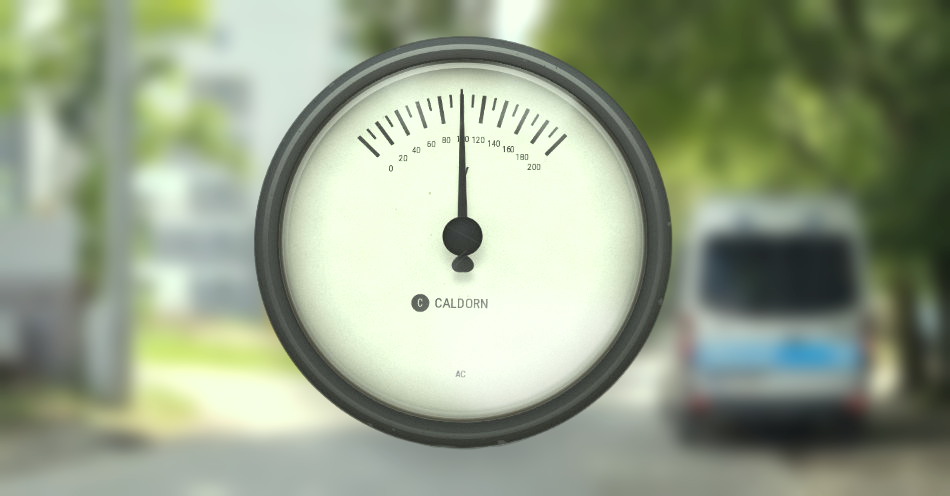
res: 100
